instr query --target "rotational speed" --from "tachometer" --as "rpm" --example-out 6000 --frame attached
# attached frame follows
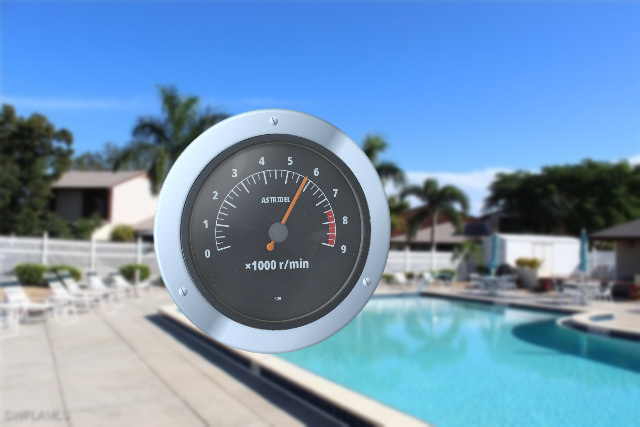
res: 5750
